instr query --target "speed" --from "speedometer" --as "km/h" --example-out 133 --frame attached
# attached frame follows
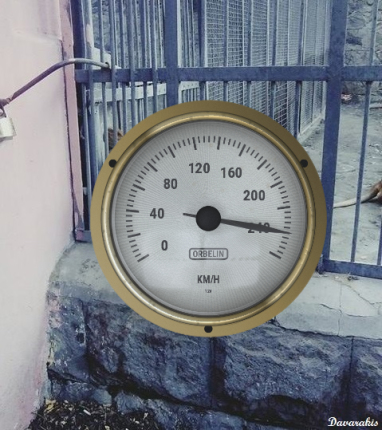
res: 240
